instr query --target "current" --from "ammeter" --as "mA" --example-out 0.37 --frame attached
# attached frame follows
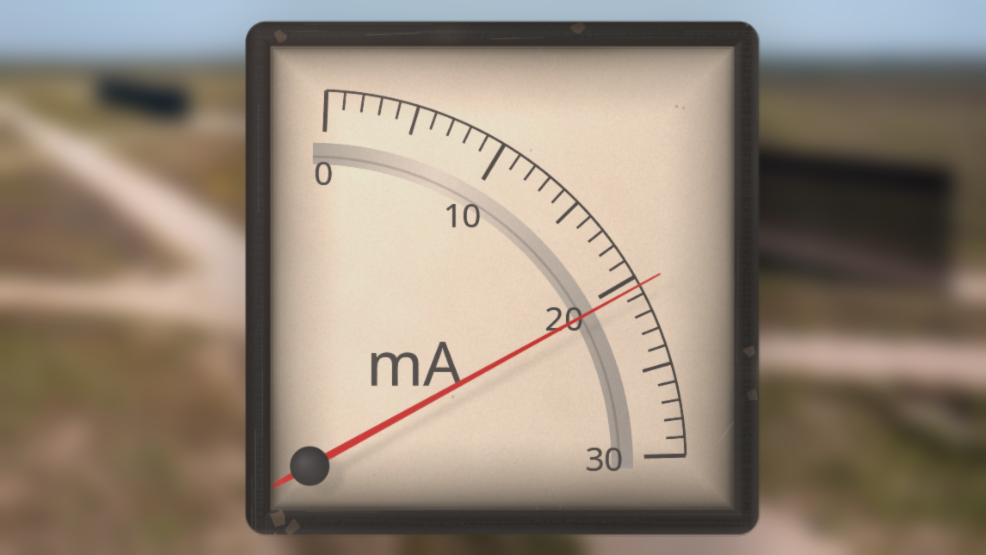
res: 20.5
